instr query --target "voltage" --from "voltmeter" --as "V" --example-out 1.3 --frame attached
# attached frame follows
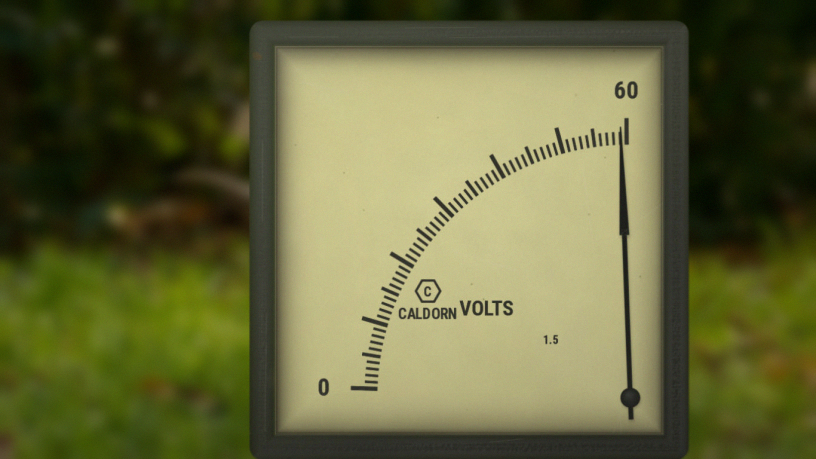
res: 59
